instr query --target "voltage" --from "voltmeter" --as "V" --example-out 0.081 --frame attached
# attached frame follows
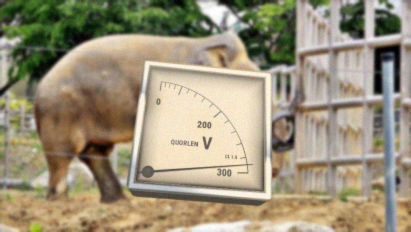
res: 290
